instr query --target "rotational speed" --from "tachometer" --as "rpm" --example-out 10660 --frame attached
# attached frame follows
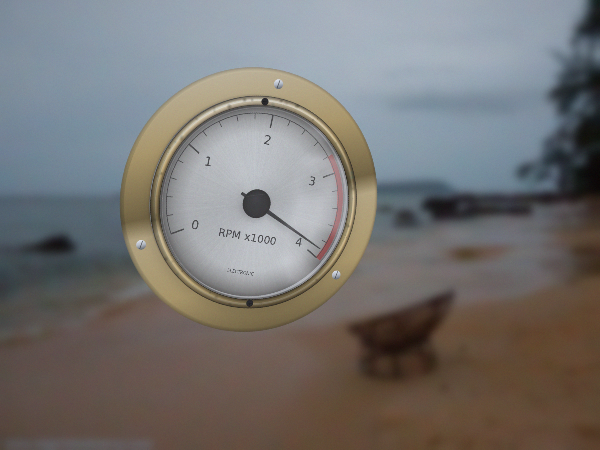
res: 3900
